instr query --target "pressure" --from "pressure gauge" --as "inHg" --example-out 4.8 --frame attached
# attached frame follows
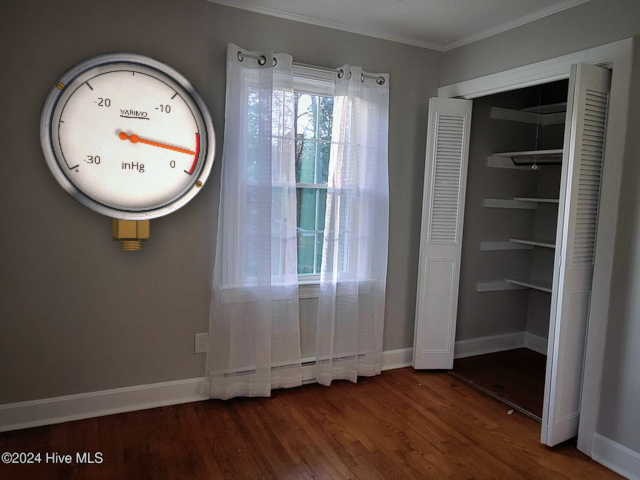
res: -2.5
